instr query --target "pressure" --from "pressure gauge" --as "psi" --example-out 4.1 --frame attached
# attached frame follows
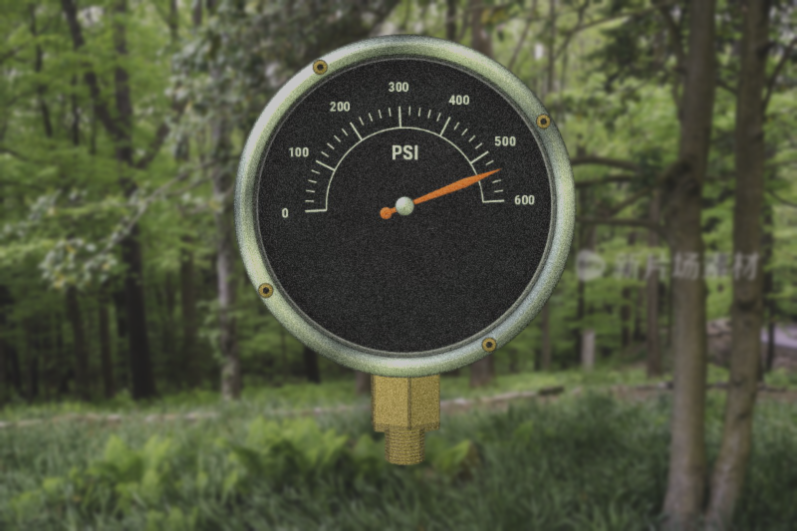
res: 540
